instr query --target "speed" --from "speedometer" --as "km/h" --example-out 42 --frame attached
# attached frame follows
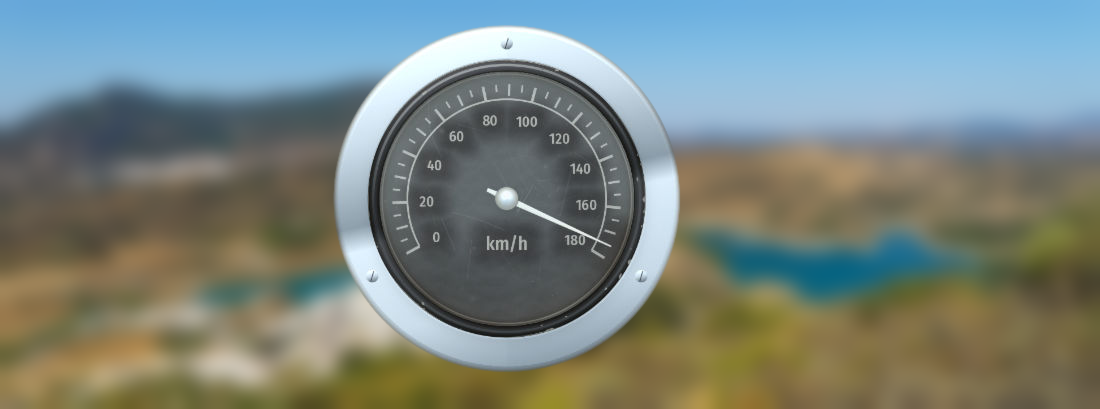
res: 175
